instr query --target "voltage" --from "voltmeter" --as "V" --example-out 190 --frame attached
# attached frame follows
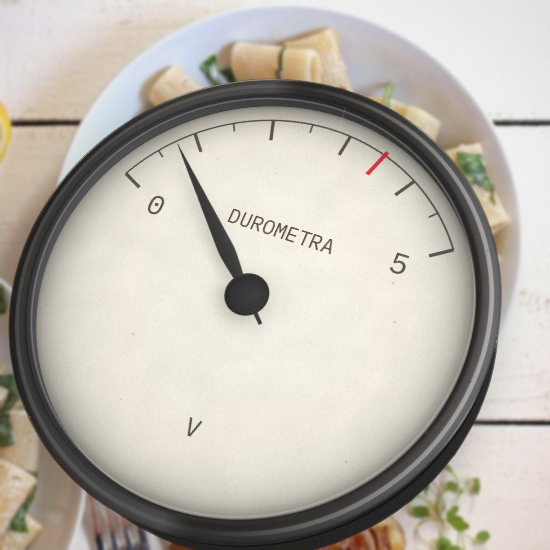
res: 0.75
